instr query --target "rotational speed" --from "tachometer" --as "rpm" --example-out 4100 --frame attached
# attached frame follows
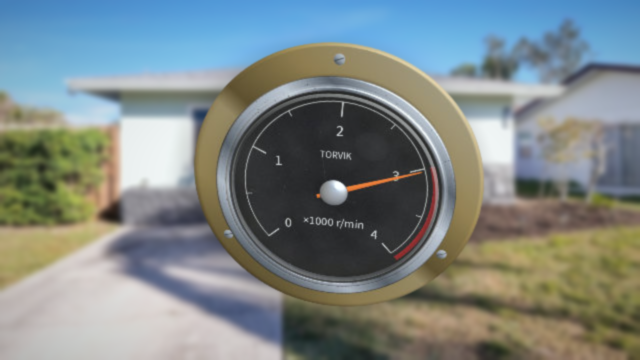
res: 3000
